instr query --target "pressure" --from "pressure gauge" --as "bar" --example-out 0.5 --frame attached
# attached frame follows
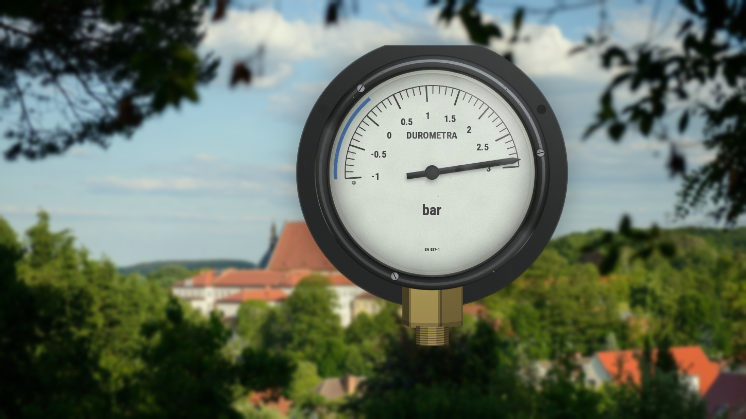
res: 2.9
